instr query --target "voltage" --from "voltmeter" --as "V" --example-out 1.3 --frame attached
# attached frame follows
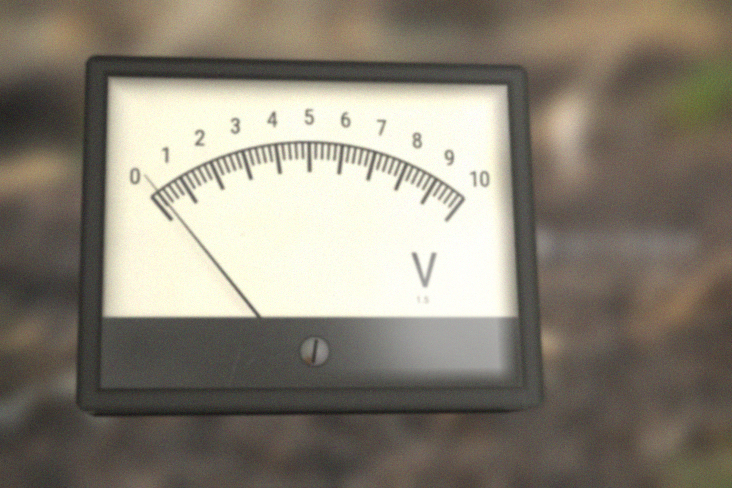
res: 0.2
